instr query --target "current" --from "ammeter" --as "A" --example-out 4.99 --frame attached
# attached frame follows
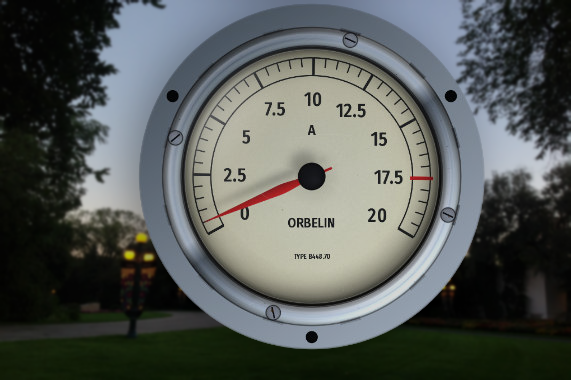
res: 0.5
